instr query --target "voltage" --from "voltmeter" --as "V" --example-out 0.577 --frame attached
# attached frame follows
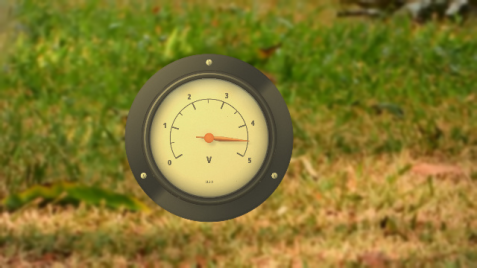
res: 4.5
